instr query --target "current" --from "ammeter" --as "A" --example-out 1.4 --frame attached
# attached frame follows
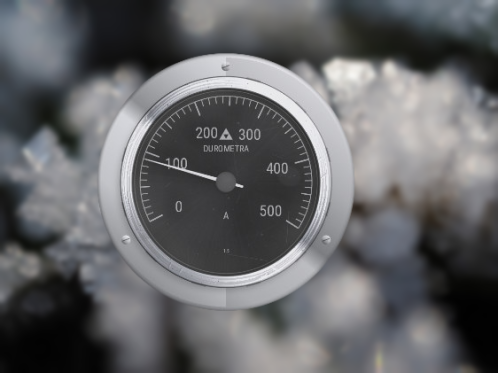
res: 90
